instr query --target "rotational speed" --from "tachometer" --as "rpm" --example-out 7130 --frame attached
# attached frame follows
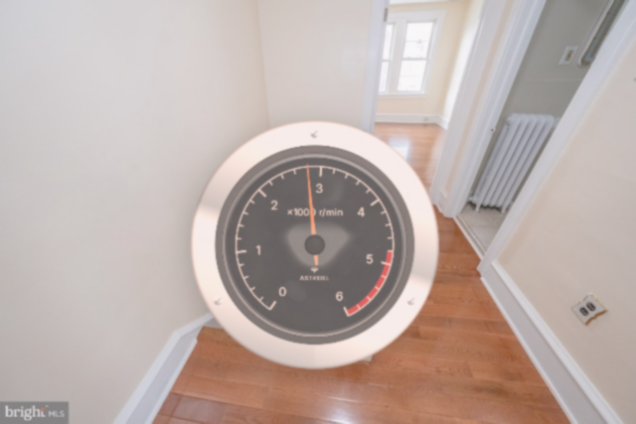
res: 2800
